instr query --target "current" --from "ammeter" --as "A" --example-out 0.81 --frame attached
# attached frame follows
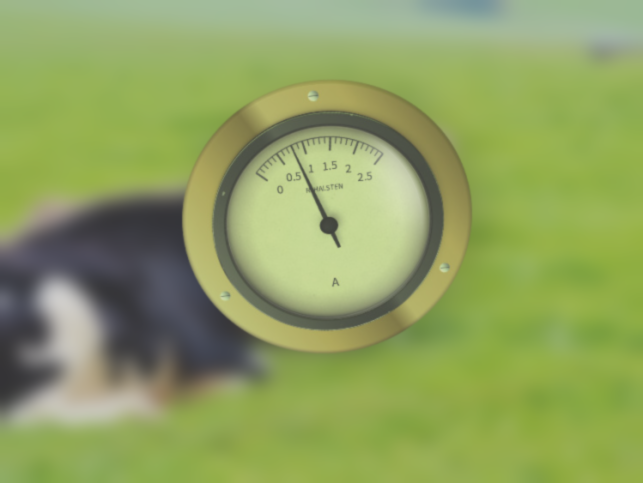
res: 0.8
